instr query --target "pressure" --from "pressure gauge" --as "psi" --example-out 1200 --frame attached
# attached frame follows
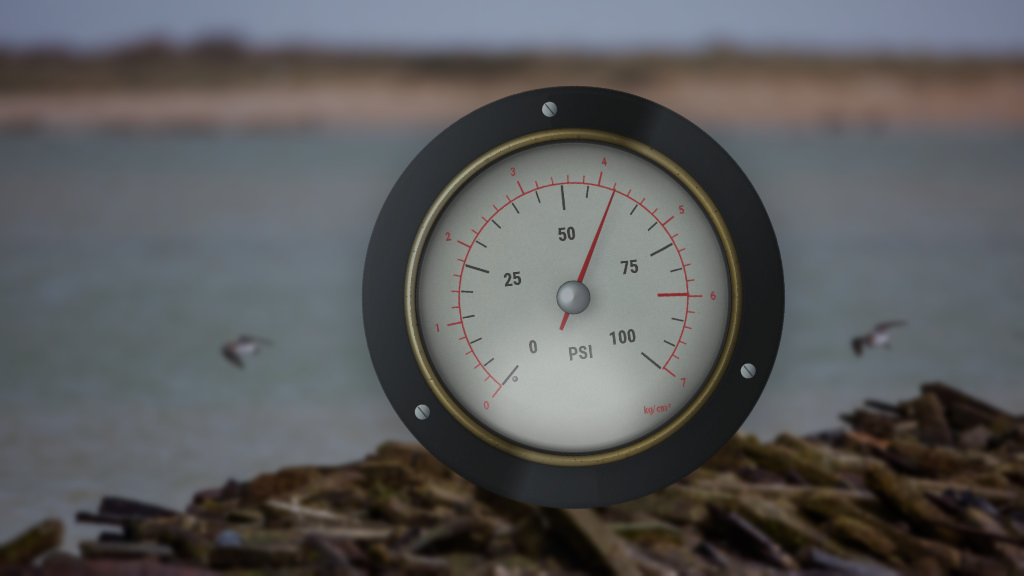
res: 60
